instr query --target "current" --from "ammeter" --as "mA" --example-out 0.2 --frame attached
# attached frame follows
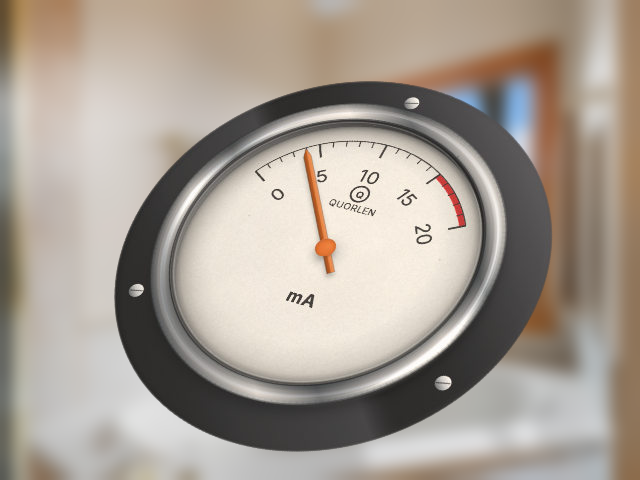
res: 4
